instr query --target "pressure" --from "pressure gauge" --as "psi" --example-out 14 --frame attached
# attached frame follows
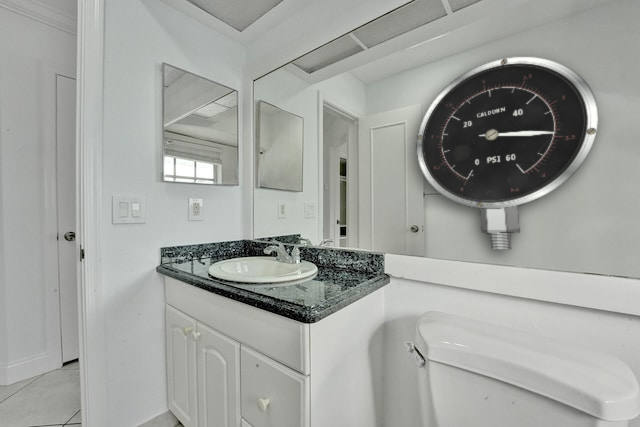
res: 50
